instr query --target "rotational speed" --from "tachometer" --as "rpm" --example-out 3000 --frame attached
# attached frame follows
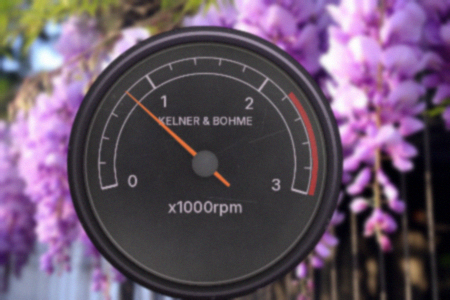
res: 800
